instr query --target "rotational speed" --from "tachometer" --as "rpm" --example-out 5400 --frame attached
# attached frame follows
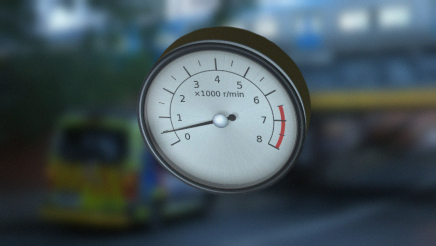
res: 500
